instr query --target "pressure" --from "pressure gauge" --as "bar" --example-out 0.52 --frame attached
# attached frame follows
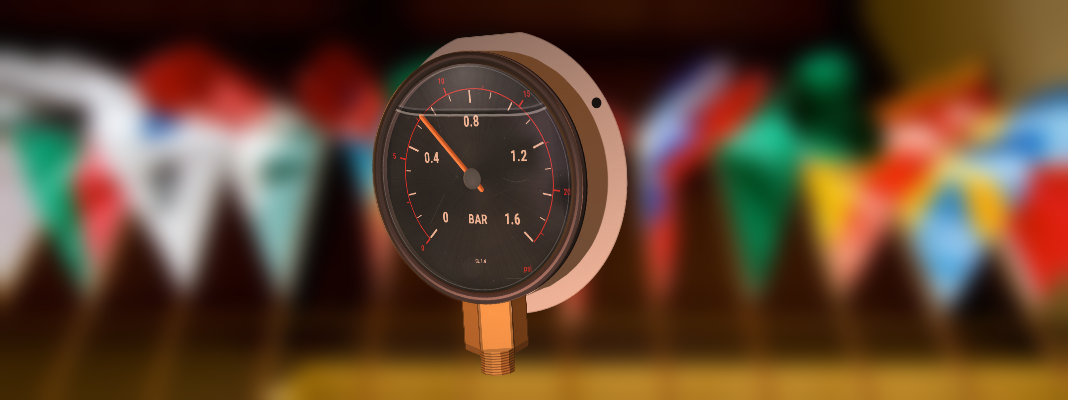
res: 0.55
